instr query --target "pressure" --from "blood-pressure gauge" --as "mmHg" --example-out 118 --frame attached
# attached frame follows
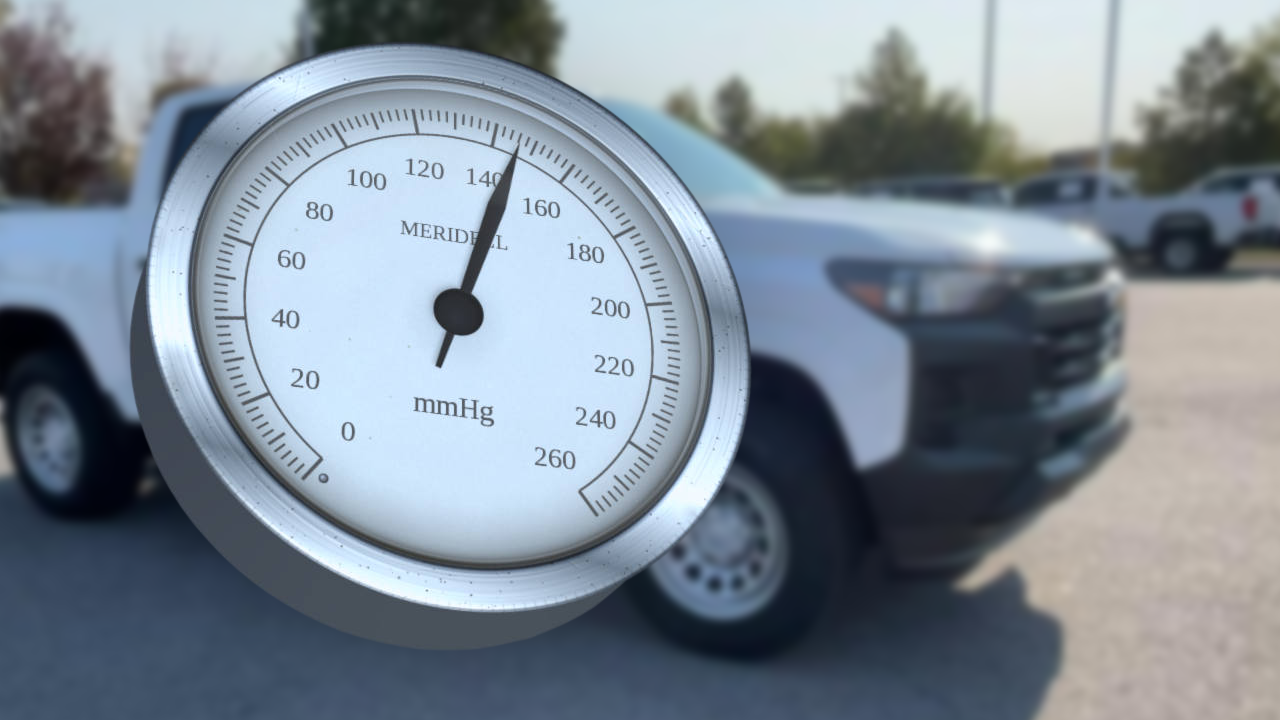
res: 146
